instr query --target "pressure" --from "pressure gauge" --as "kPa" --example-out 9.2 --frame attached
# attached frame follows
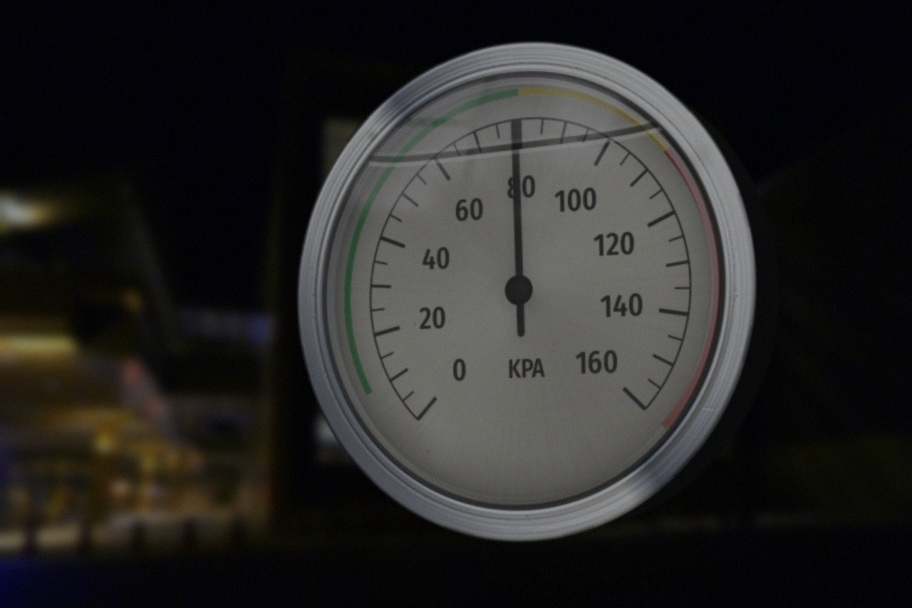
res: 80
